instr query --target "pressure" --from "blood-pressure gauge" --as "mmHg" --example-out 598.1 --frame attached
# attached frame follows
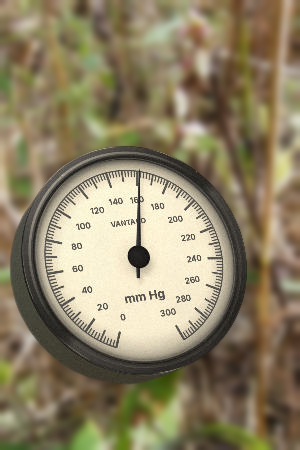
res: 160
